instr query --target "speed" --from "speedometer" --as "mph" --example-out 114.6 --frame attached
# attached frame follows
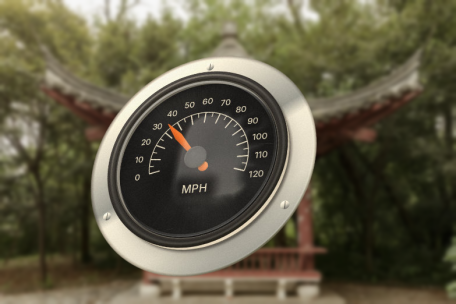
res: 35
